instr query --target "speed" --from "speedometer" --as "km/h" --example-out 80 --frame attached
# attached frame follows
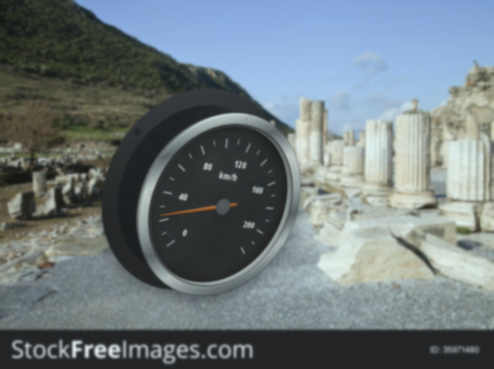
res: 25
